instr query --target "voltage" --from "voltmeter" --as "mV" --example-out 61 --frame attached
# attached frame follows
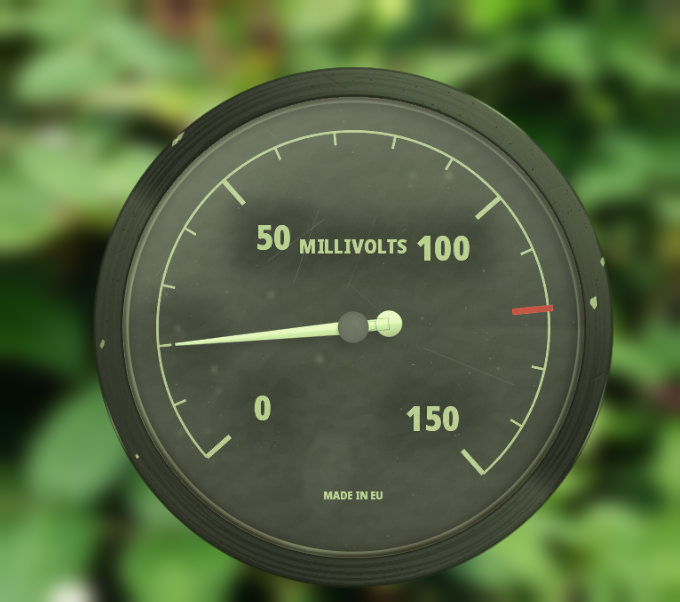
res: 20
